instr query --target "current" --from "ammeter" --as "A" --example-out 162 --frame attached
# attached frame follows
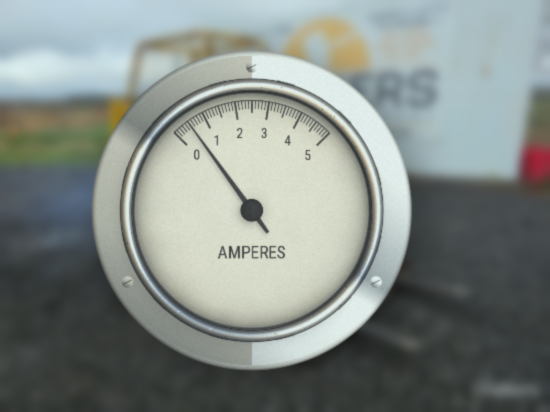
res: 0.5
